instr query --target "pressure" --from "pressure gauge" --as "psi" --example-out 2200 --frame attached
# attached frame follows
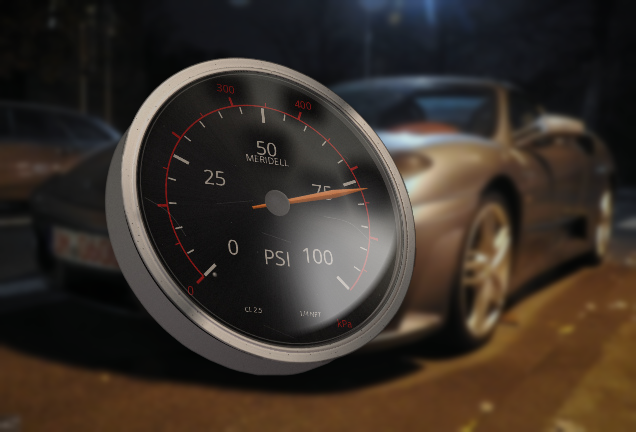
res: 77.5
